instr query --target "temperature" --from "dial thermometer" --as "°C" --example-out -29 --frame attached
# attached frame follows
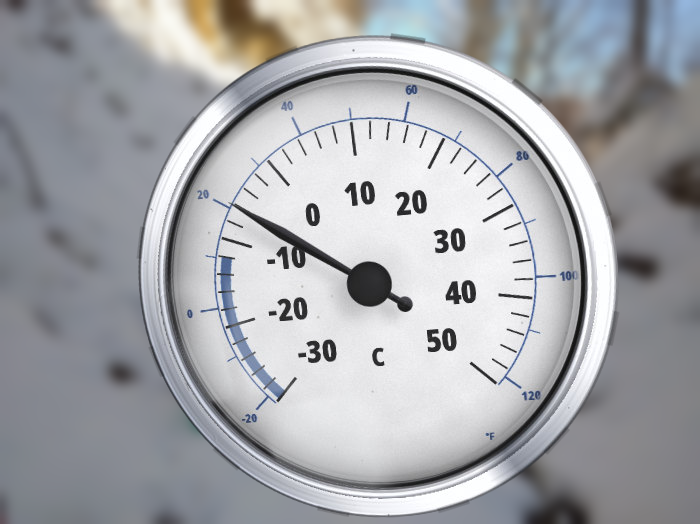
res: -6
